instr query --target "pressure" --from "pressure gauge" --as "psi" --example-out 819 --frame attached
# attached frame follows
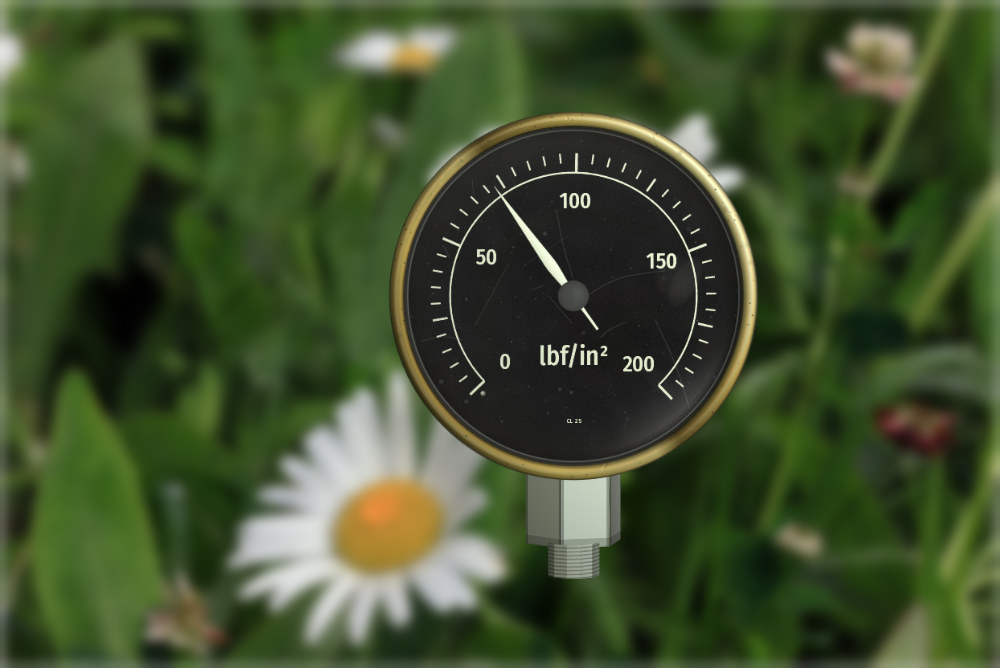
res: 72.5
